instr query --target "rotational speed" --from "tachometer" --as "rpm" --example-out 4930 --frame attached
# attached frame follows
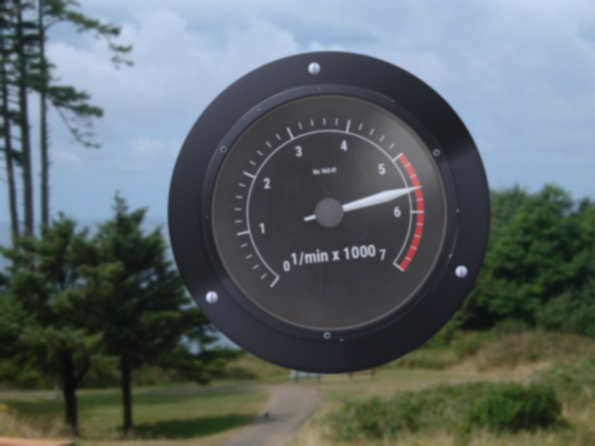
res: 5600
